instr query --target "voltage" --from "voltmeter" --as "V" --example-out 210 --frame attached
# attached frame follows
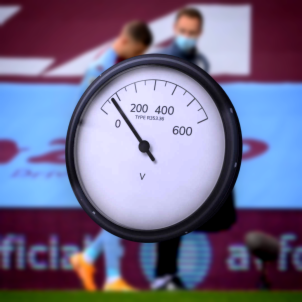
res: 75
